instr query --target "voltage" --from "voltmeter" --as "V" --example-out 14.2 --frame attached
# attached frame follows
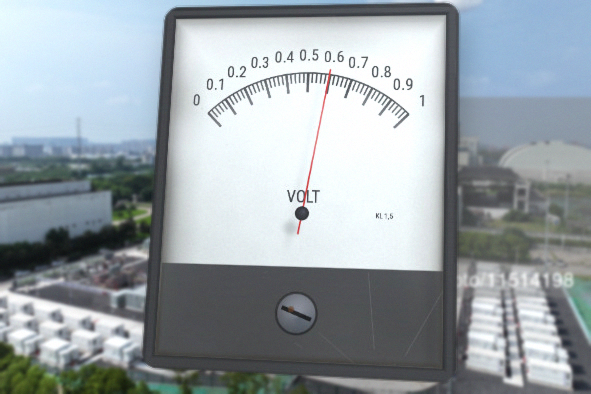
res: 0.6
